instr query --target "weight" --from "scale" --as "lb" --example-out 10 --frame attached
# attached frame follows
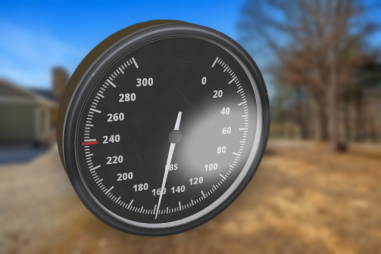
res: 160
